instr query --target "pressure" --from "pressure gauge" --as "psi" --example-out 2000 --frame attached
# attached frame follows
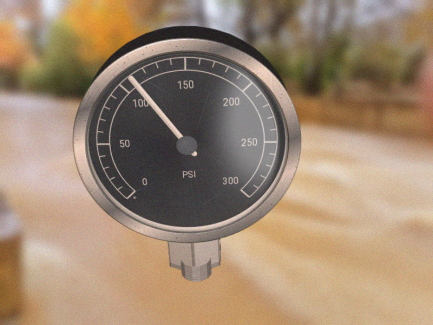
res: 110
